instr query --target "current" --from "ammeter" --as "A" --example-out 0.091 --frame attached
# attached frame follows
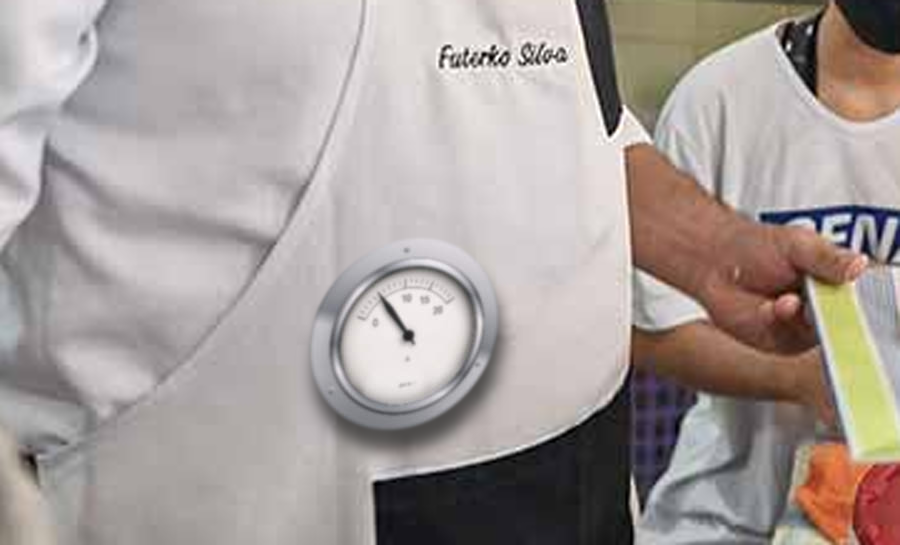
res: 5
